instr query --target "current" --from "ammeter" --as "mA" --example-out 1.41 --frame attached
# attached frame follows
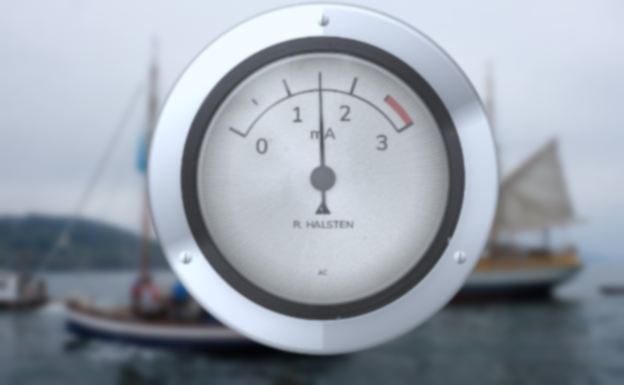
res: 1.5
